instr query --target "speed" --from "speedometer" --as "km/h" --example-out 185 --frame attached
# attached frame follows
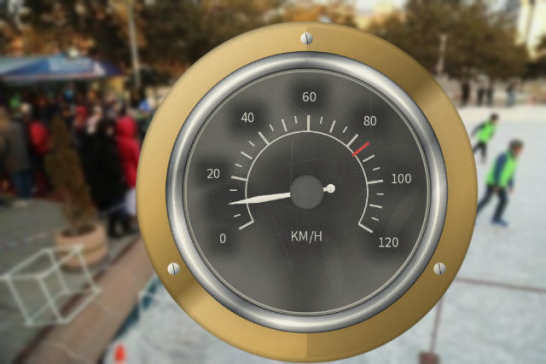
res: 10
